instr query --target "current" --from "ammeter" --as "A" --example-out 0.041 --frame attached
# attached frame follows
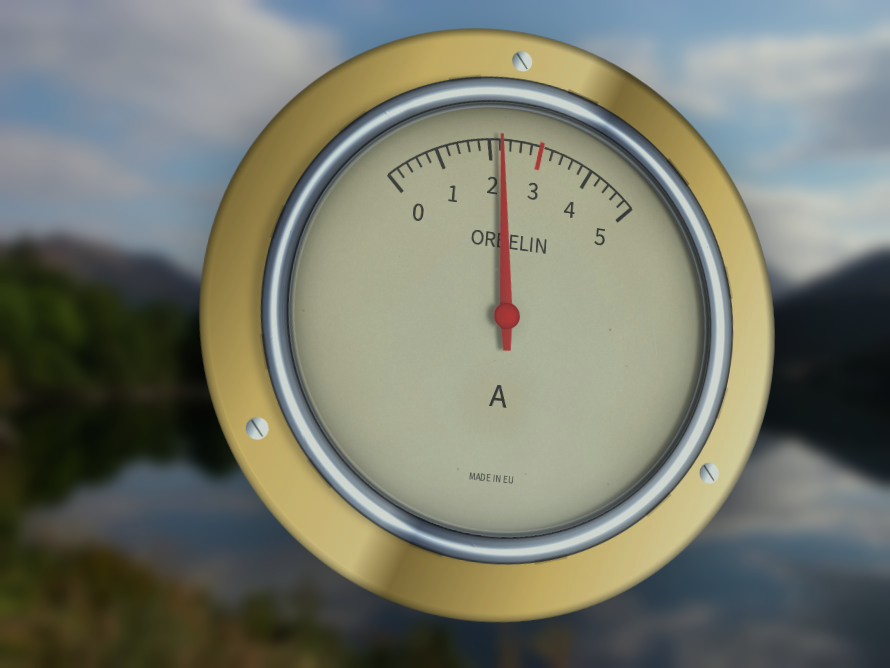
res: 2.2
